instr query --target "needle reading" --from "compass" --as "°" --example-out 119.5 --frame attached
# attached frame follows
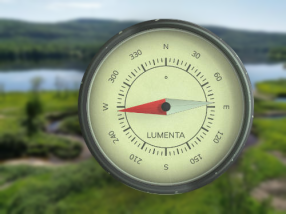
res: 265
